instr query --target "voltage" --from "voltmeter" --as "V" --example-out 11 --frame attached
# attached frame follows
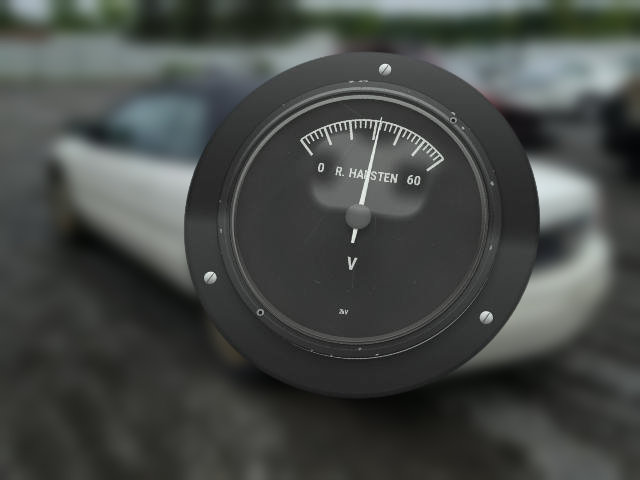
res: 32
